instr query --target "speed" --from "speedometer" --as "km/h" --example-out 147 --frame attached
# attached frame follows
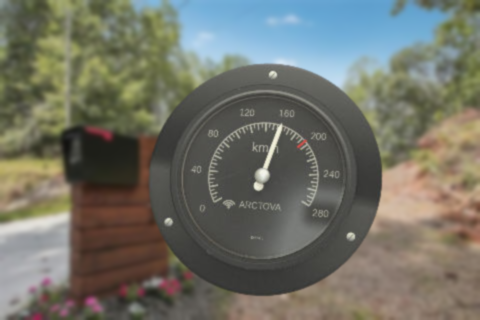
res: 160
